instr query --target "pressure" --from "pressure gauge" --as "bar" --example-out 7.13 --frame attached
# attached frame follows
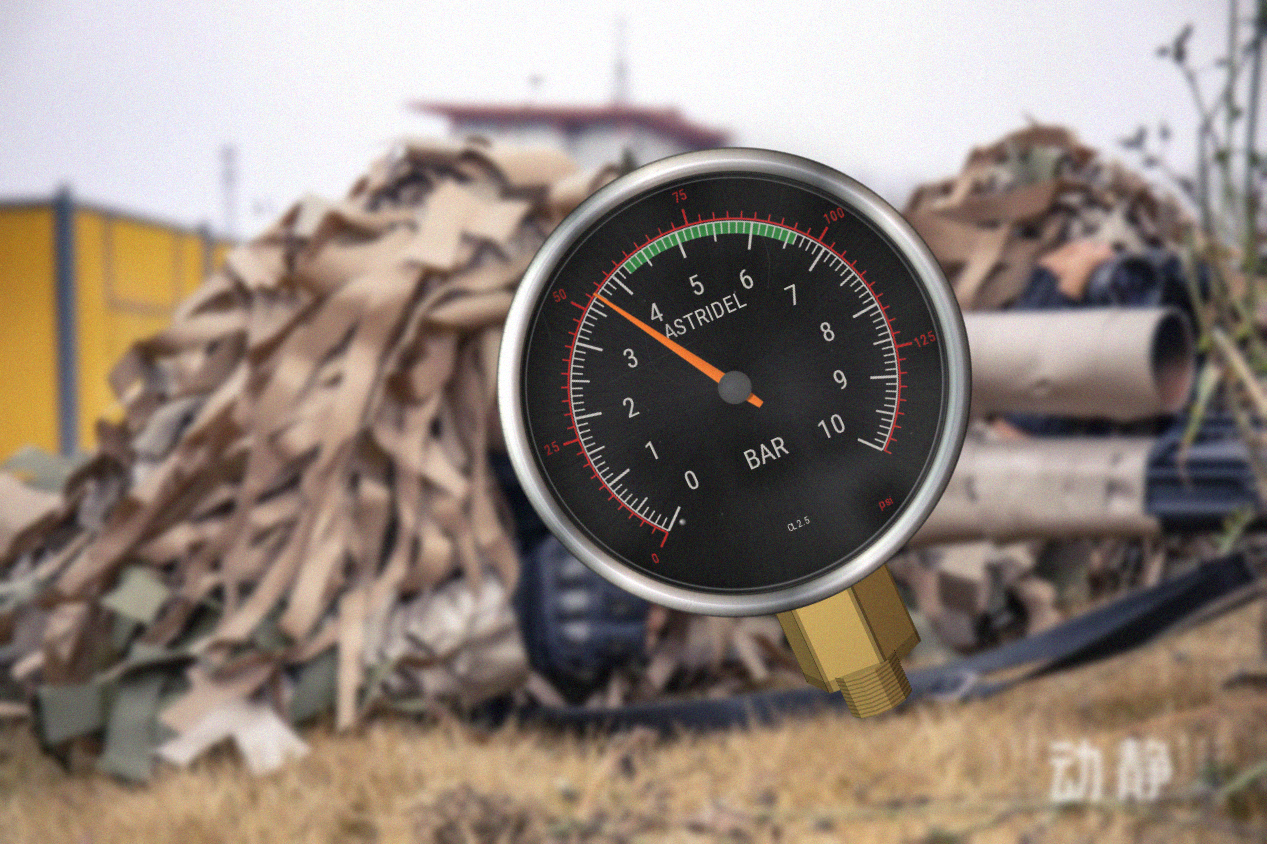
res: 3.7
